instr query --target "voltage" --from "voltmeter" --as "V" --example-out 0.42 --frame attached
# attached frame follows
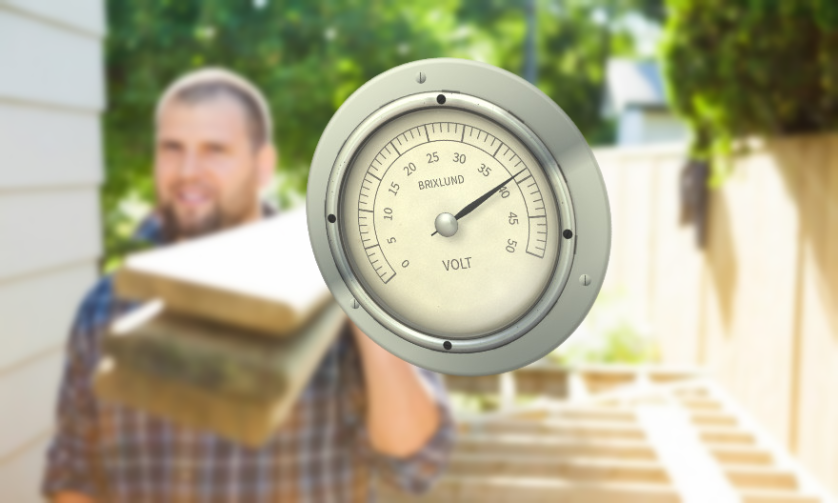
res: 39
